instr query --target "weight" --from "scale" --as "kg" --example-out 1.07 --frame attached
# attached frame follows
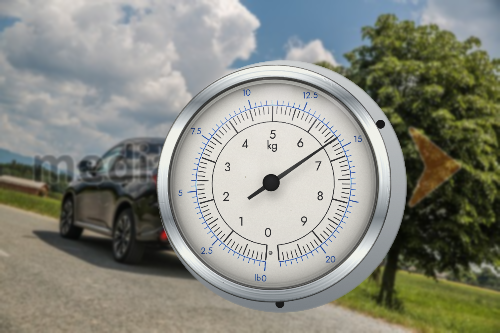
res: 6.6
